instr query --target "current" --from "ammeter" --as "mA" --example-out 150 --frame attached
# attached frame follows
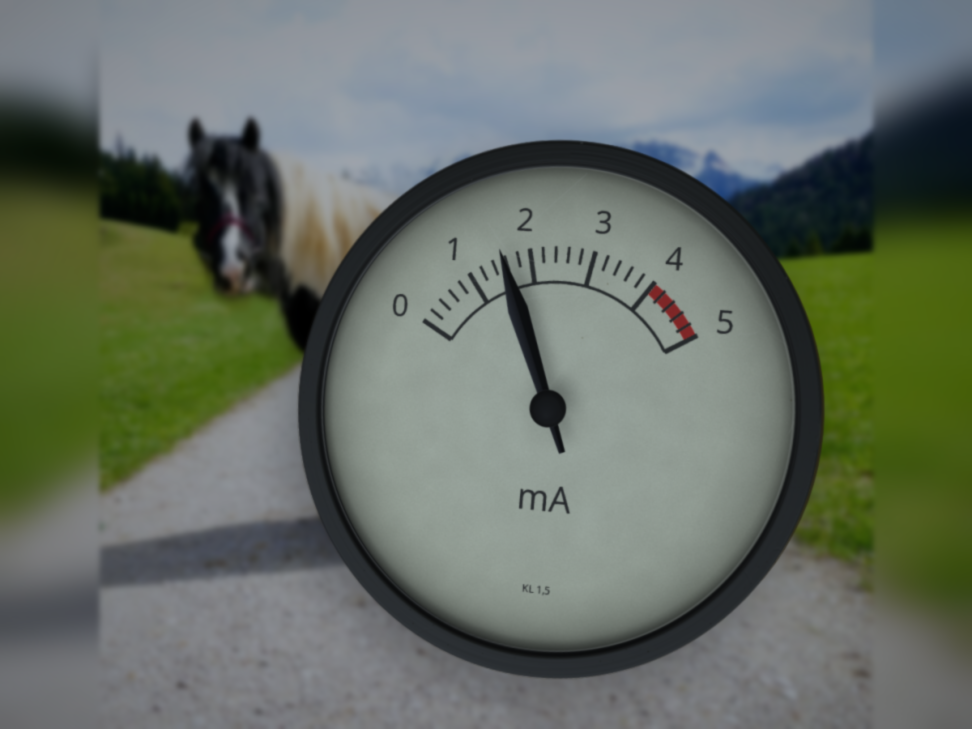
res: 1.6
